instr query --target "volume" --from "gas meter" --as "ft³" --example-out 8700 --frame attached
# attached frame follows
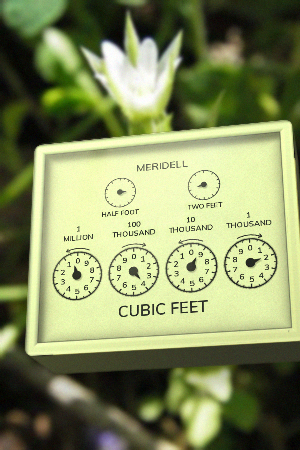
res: 39200
